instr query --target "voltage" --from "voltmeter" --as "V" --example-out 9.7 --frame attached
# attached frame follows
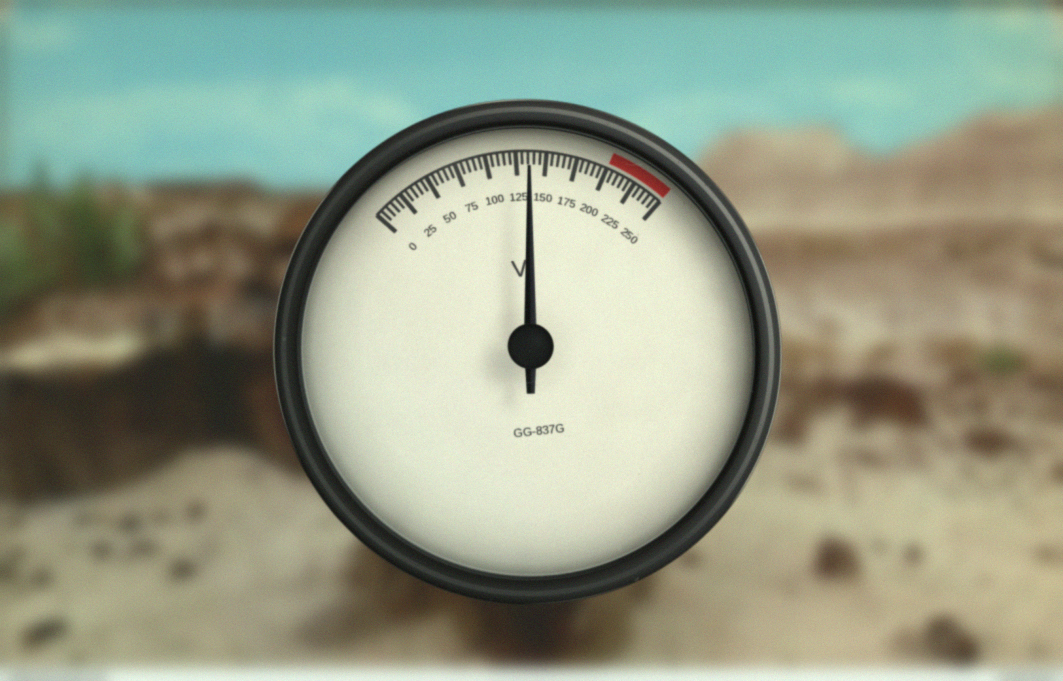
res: 135
